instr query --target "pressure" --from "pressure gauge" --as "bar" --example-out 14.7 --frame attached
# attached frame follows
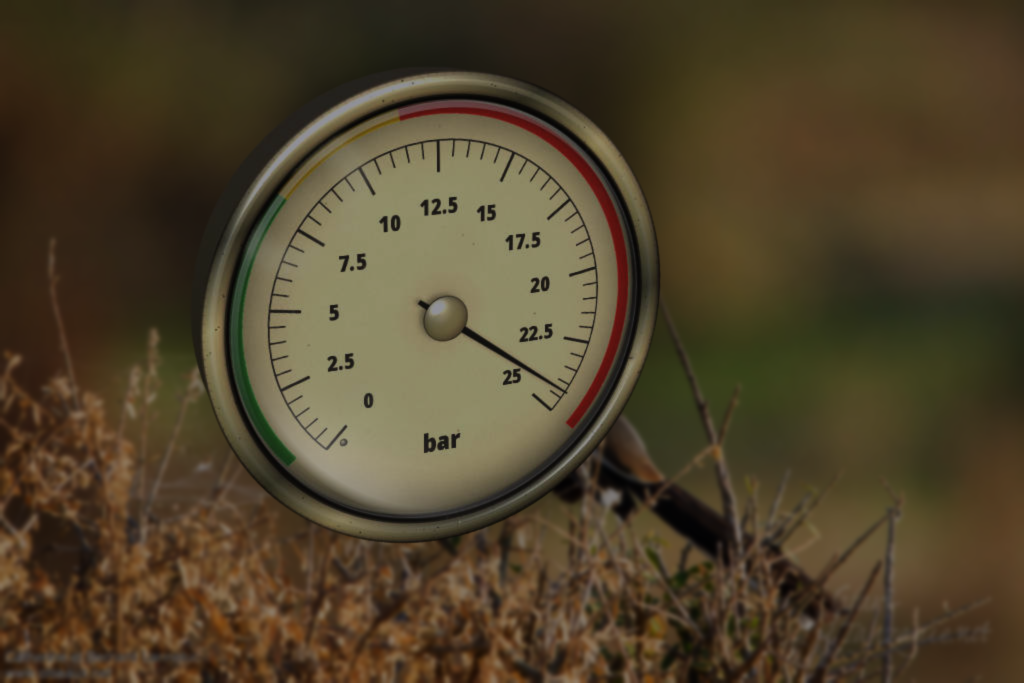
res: 24.25
